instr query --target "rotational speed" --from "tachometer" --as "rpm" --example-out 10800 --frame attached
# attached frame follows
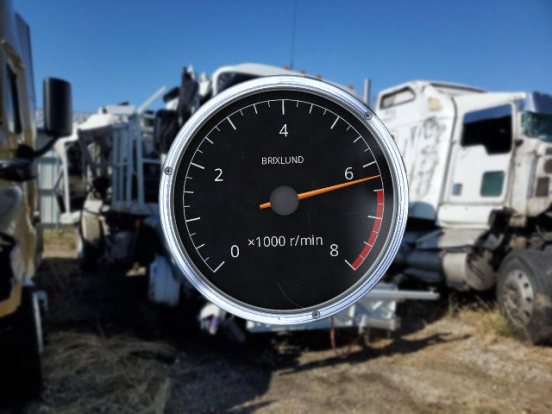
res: 6250
